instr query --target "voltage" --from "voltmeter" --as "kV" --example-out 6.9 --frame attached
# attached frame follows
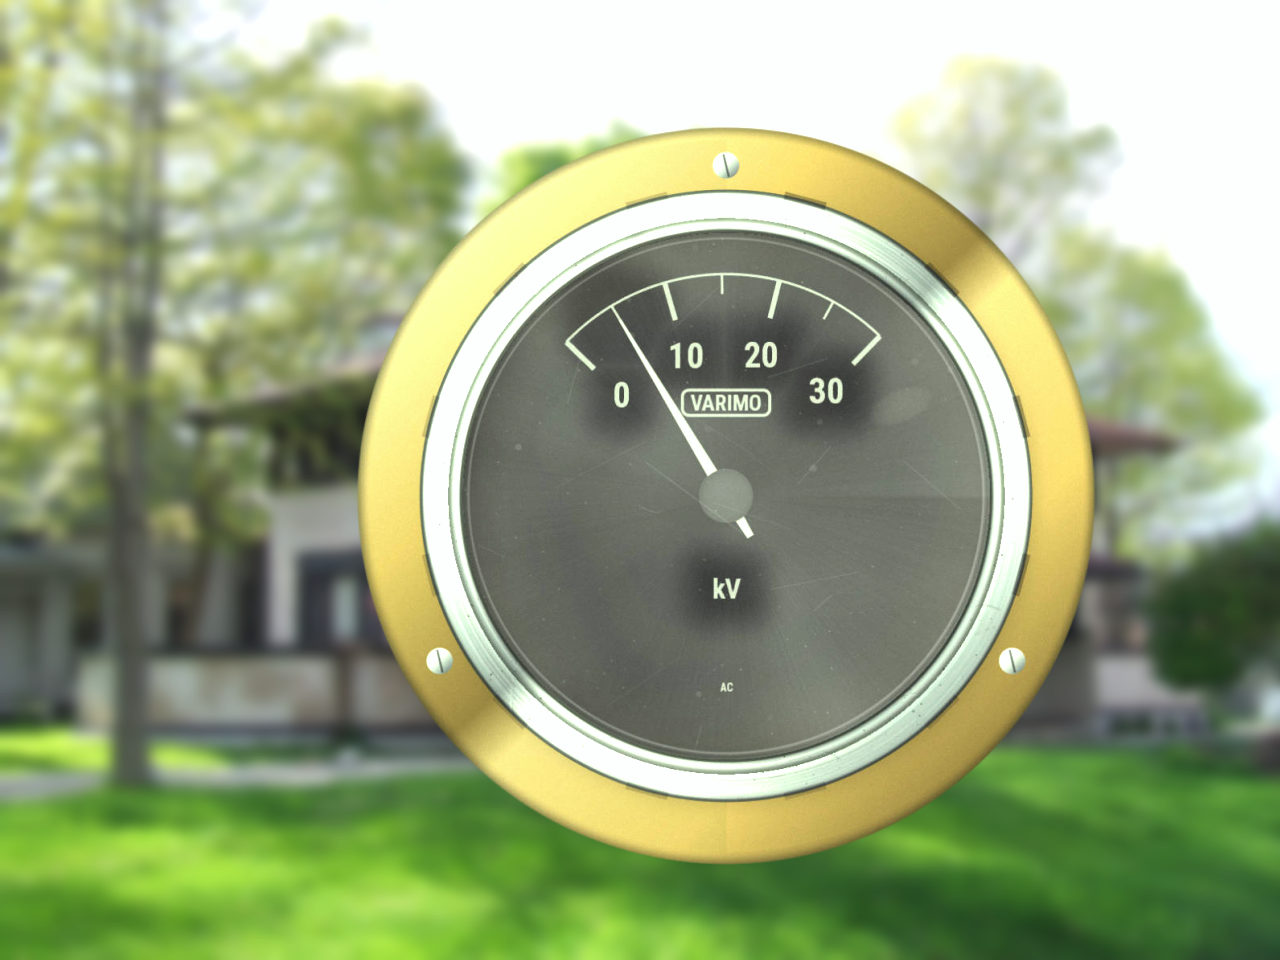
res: 5
